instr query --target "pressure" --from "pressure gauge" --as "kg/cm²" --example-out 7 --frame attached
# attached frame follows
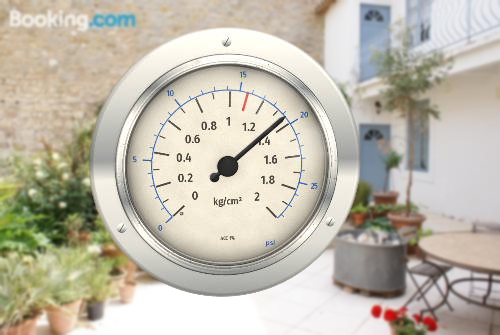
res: 1.35
